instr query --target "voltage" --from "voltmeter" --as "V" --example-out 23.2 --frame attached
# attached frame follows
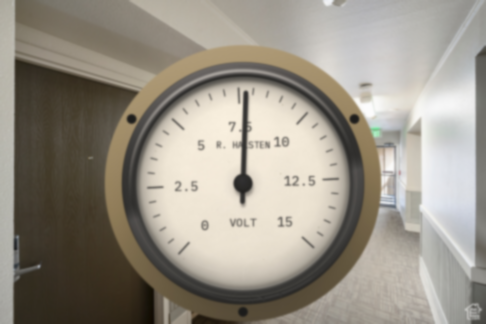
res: 7.75
